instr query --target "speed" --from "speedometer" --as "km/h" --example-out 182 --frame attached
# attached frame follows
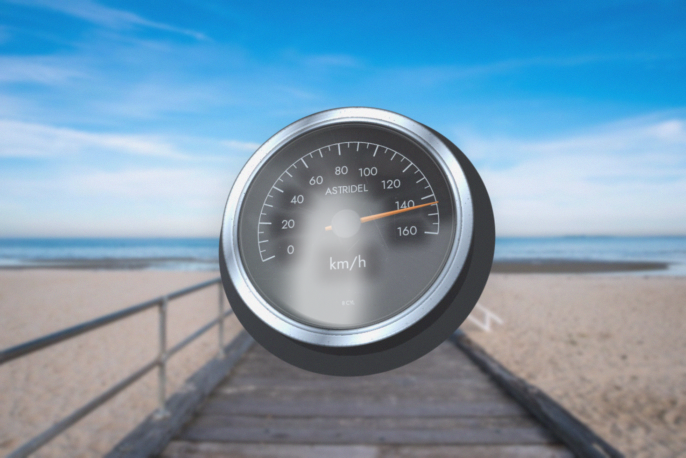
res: 145
